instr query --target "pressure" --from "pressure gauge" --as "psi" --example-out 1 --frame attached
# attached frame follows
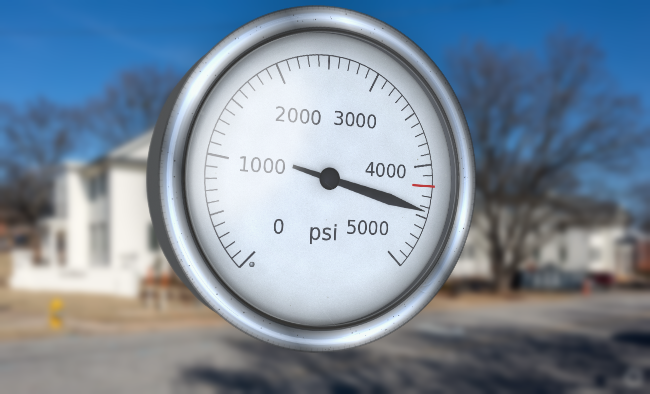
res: 4450
